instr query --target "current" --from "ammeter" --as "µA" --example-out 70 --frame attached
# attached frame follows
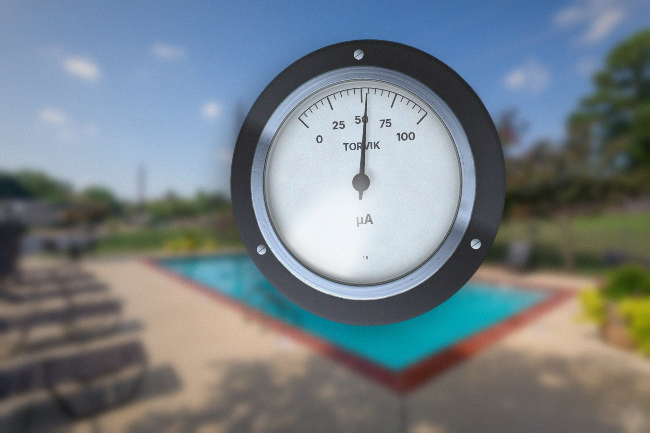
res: 55
